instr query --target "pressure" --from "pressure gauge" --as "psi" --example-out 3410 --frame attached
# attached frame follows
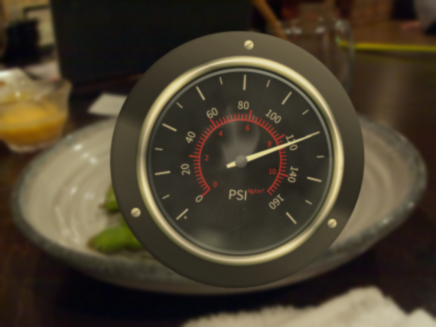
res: 120
